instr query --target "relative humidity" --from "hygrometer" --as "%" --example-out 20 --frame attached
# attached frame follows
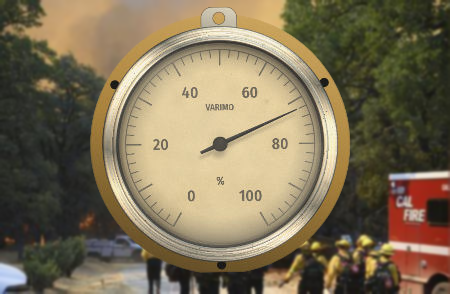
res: 72
